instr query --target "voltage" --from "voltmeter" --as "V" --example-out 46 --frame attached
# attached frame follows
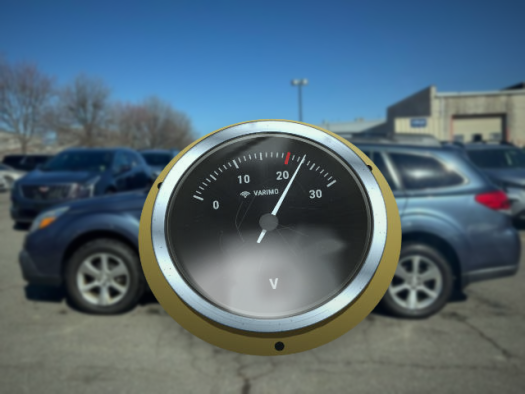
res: 23
